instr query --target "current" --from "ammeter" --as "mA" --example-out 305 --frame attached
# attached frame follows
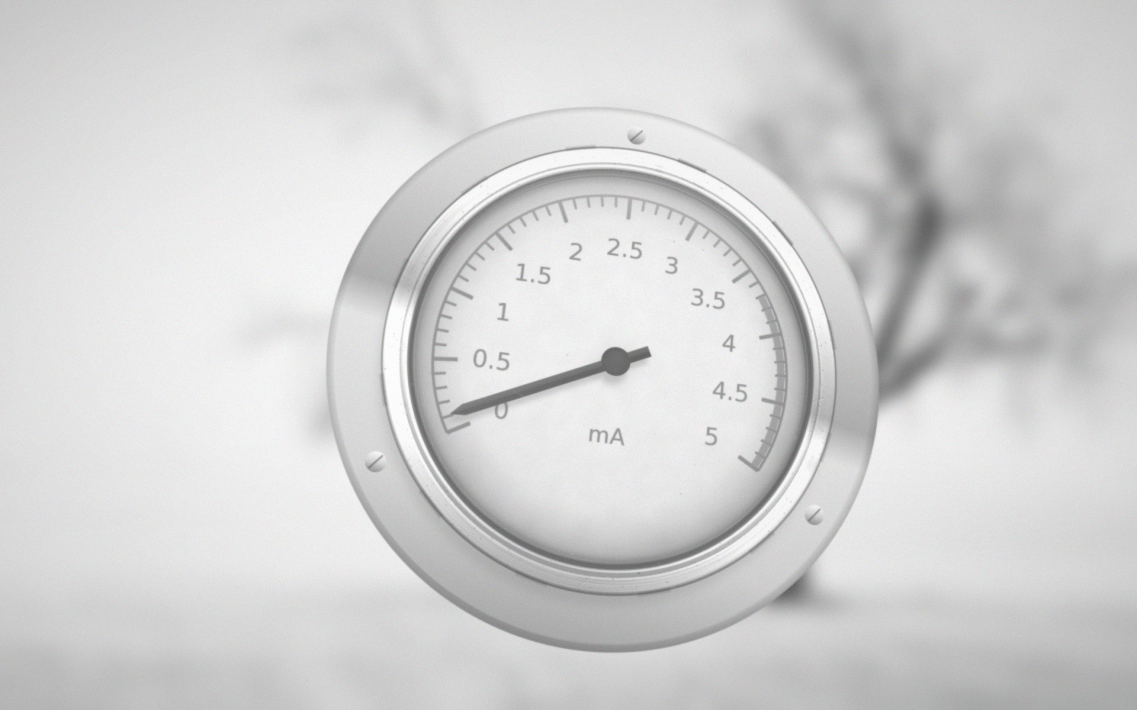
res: 0.1
